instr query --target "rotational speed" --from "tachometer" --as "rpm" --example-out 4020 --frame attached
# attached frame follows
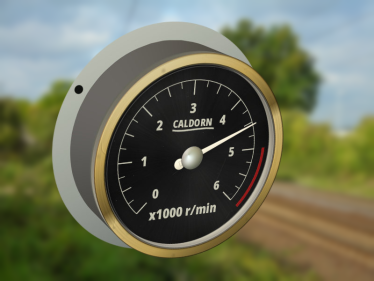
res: 4500
